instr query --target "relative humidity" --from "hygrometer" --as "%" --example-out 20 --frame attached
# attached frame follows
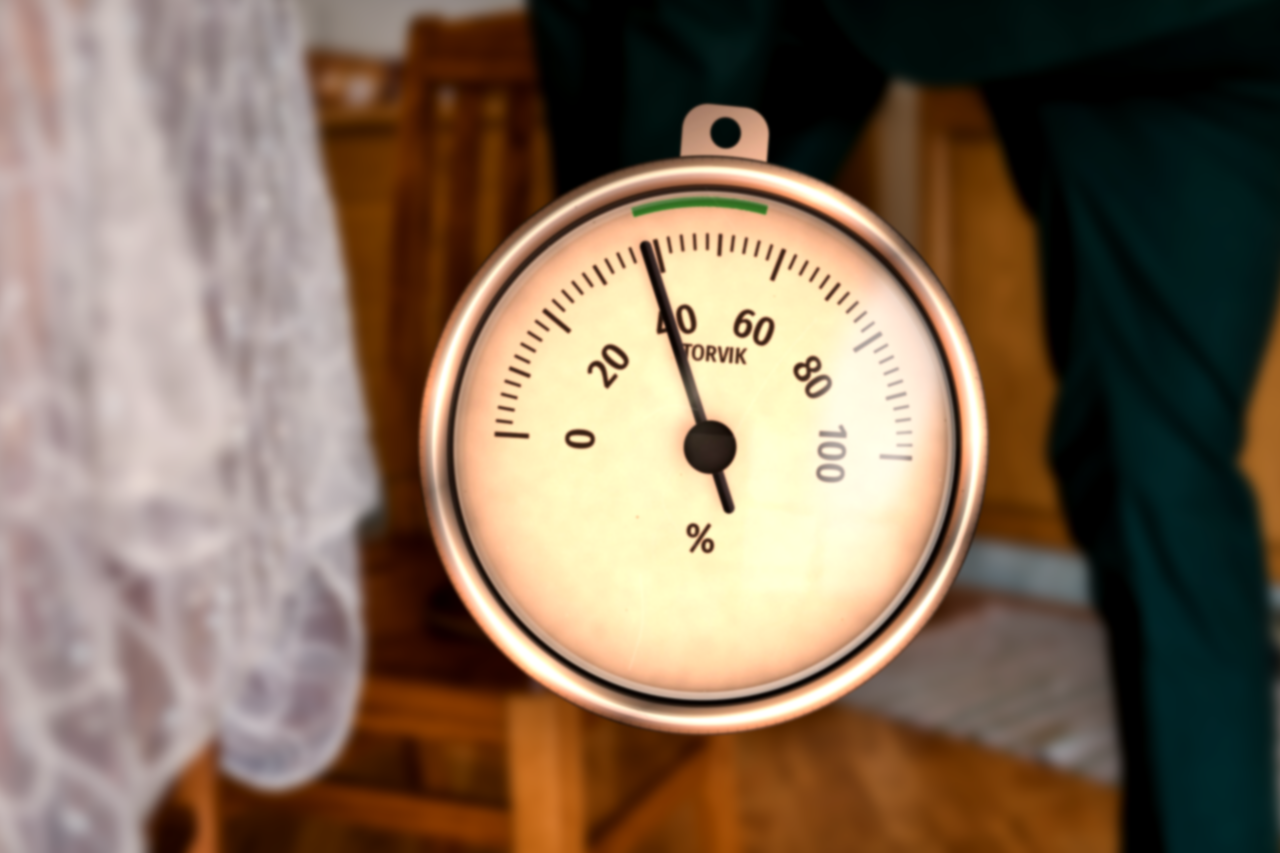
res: 38
